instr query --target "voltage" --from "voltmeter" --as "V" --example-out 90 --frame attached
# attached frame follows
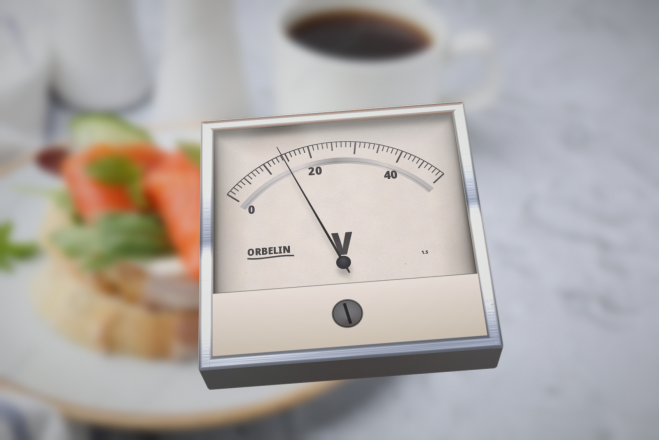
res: 14
